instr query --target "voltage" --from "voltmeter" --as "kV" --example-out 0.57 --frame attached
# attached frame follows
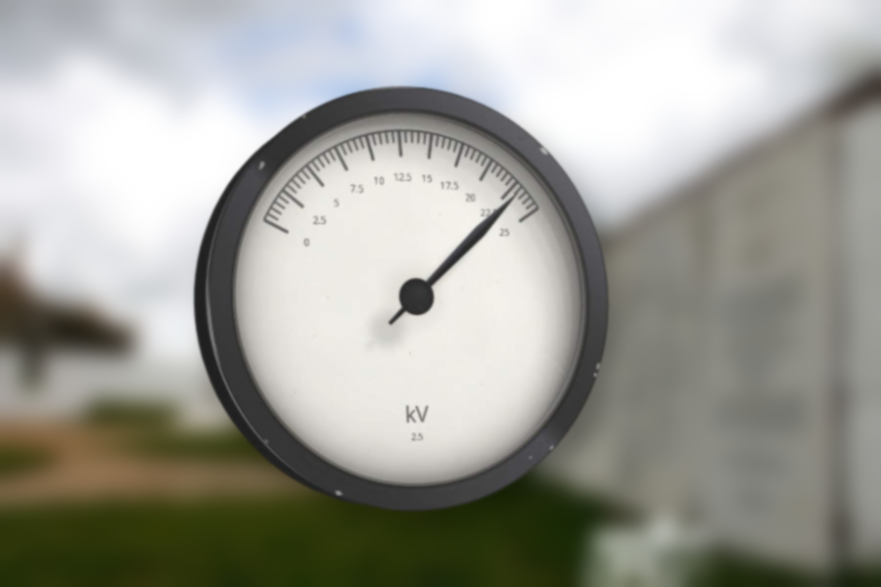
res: 23
